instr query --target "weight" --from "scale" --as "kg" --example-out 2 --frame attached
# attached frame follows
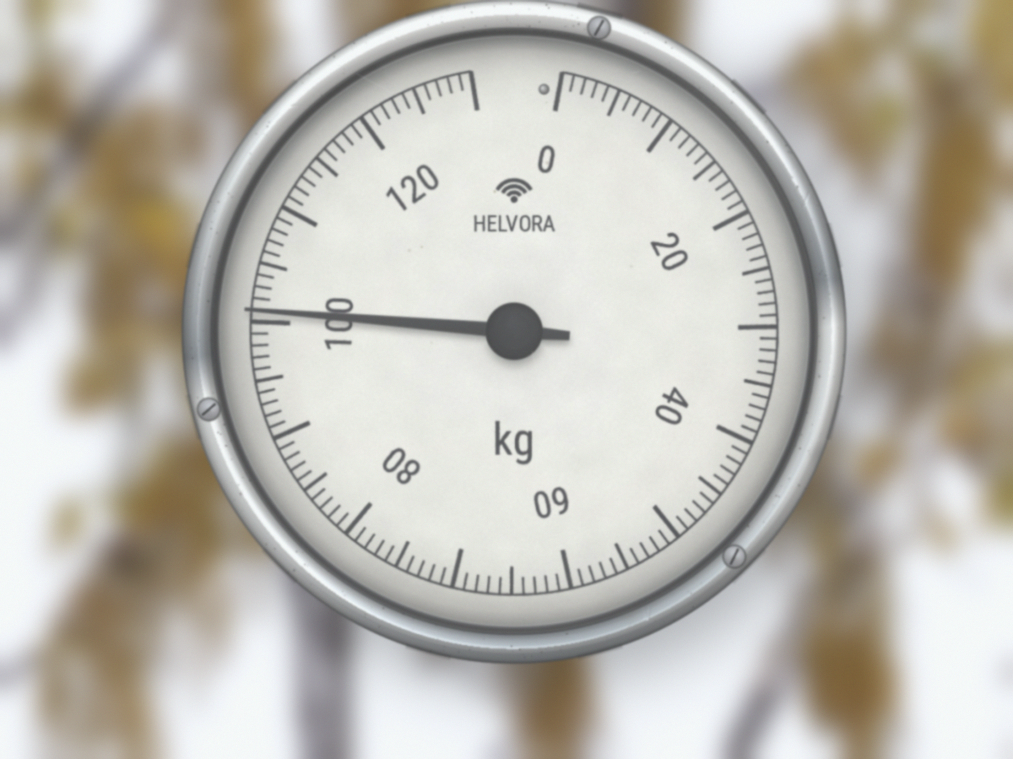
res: 101
